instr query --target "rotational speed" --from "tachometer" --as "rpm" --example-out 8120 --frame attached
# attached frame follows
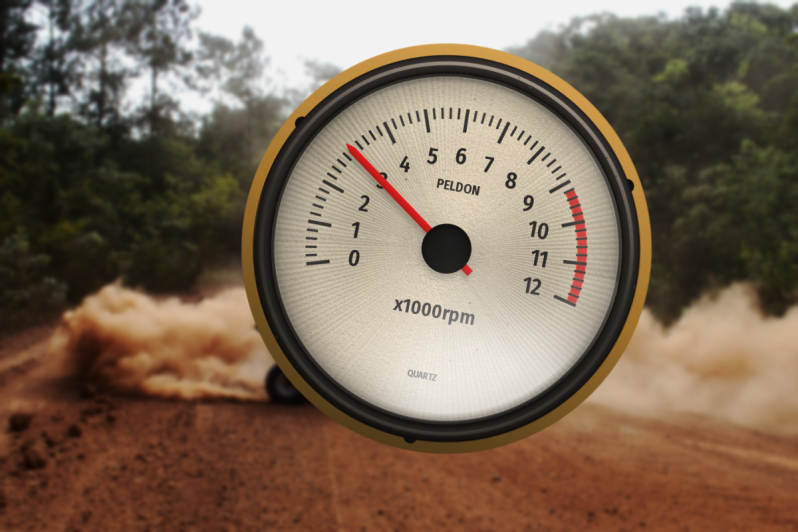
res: 3000
